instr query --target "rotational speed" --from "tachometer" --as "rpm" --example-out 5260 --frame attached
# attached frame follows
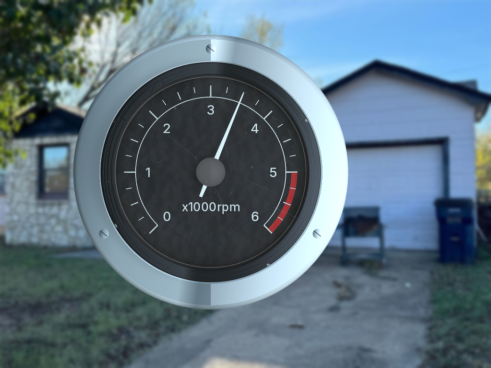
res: 3500
